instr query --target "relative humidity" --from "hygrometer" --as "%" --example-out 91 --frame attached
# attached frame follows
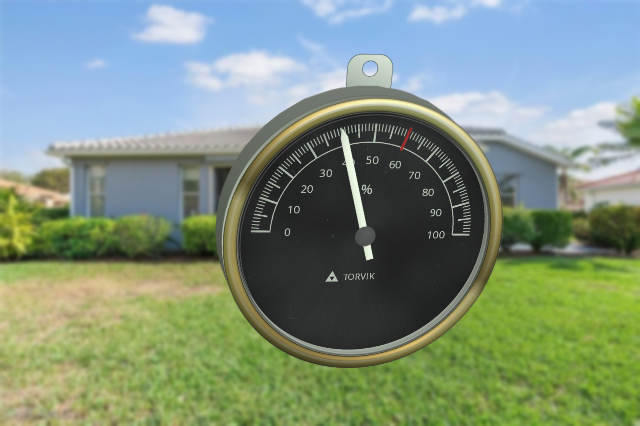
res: 40
